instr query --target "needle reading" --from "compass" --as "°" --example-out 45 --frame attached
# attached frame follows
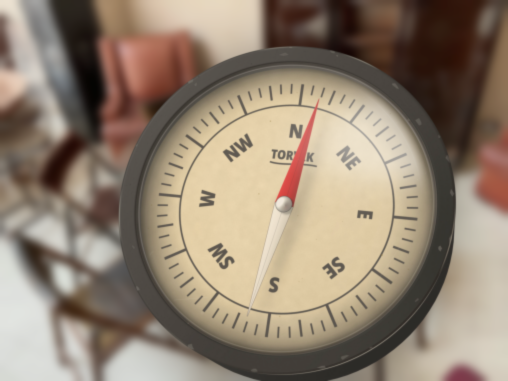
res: 10
